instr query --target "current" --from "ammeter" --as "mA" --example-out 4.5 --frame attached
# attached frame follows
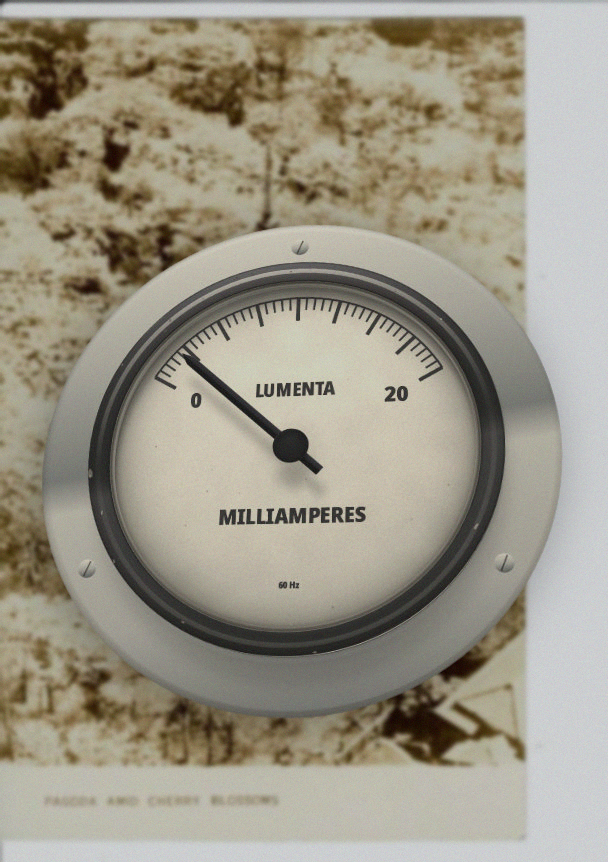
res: 2
